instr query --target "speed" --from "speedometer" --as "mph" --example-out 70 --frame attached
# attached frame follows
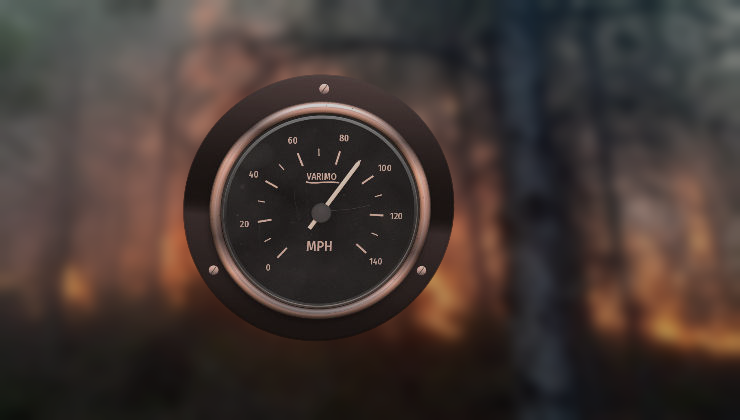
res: 90
